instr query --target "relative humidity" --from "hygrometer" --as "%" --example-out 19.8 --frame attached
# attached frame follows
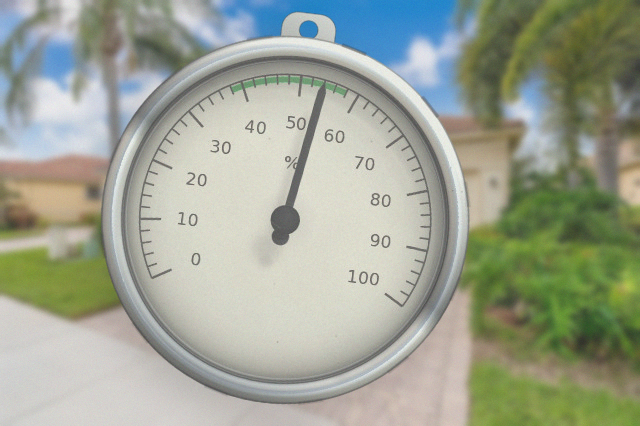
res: 54
